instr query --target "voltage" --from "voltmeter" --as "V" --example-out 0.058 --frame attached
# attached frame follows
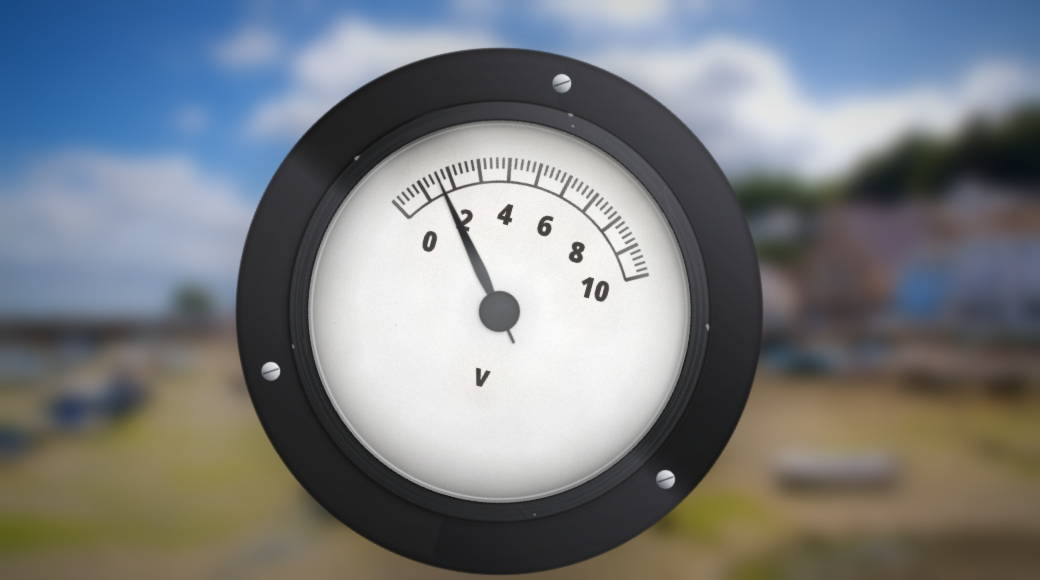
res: 1.6
